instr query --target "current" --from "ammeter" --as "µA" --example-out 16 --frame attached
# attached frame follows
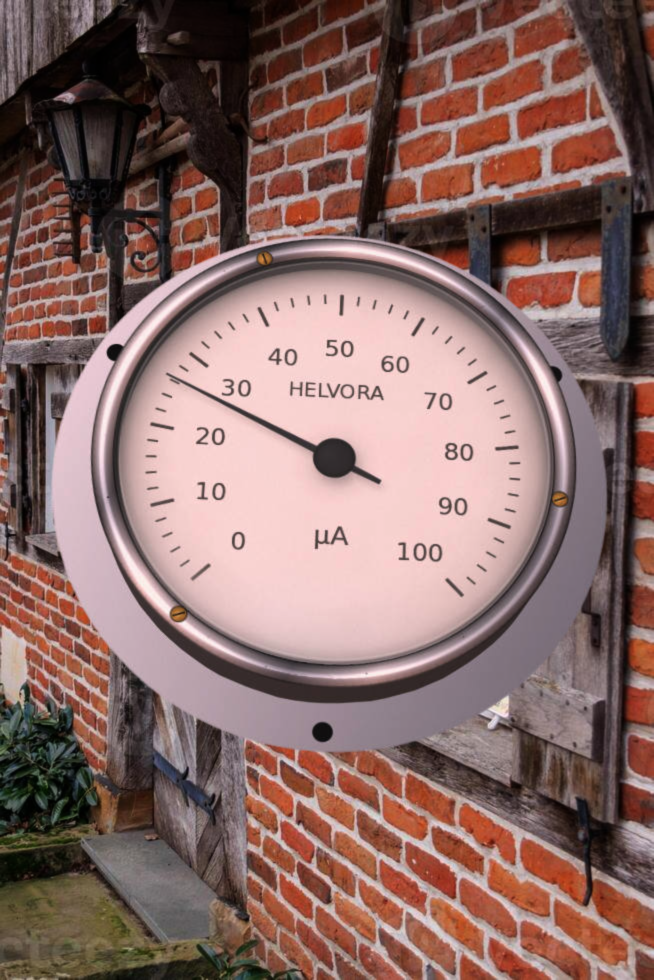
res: 26
